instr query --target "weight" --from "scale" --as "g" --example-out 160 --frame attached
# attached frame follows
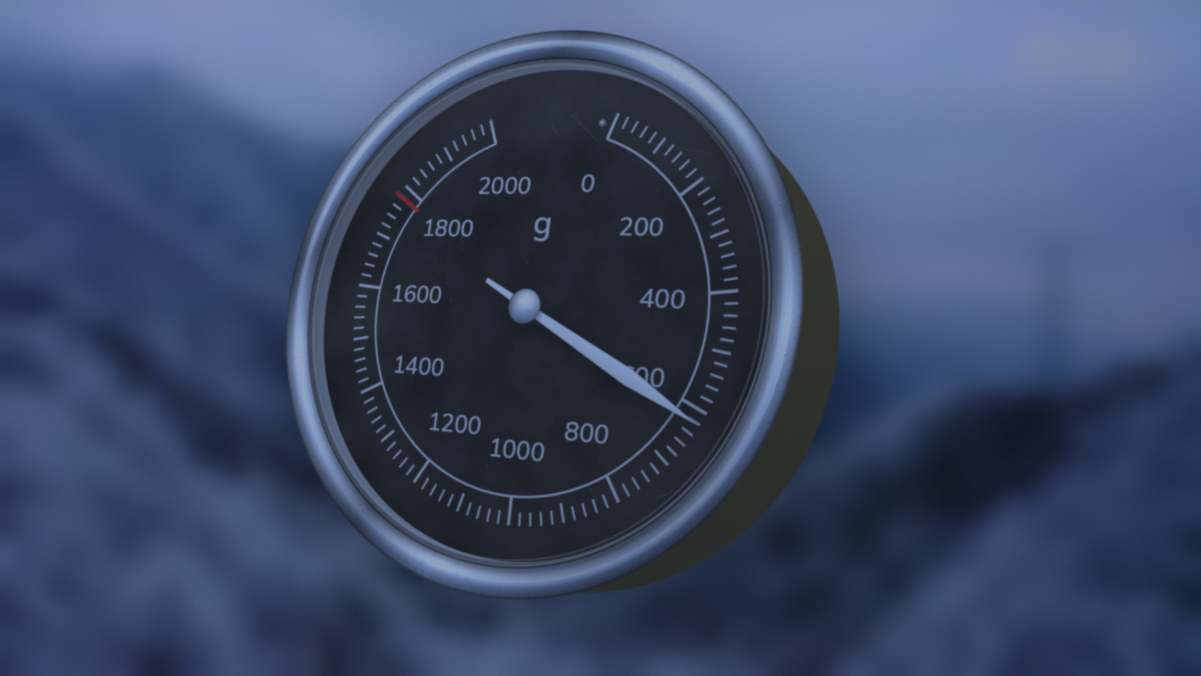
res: 620
